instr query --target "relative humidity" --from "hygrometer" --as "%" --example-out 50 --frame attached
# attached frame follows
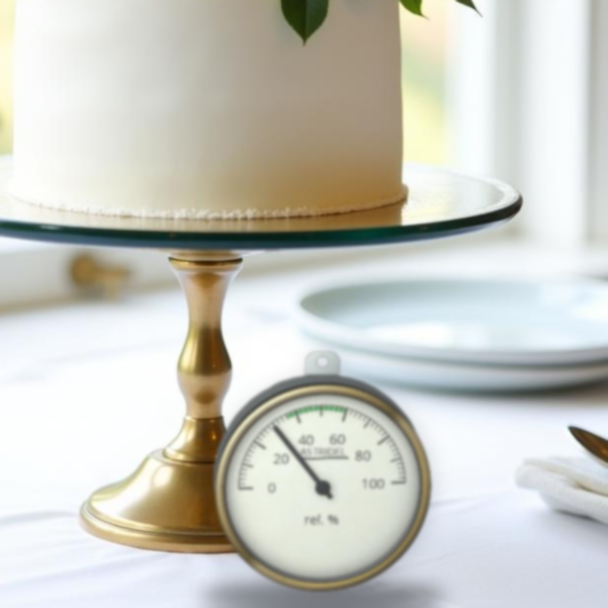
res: 30
